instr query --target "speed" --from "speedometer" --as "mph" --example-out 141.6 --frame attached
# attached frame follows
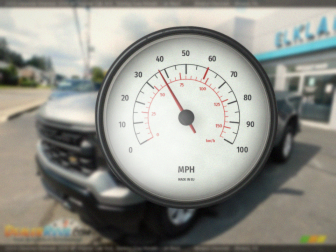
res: 37.5
